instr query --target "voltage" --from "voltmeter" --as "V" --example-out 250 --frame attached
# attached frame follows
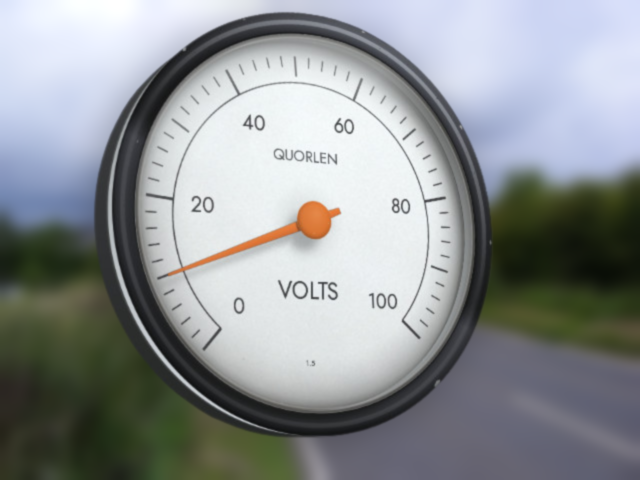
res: 10
